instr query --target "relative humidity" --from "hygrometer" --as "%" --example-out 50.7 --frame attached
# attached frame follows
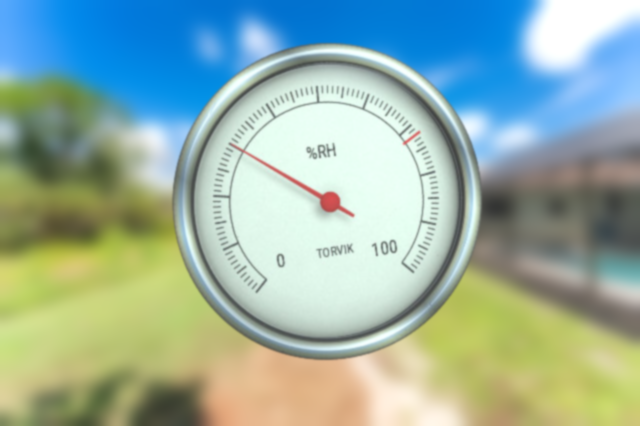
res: 30
